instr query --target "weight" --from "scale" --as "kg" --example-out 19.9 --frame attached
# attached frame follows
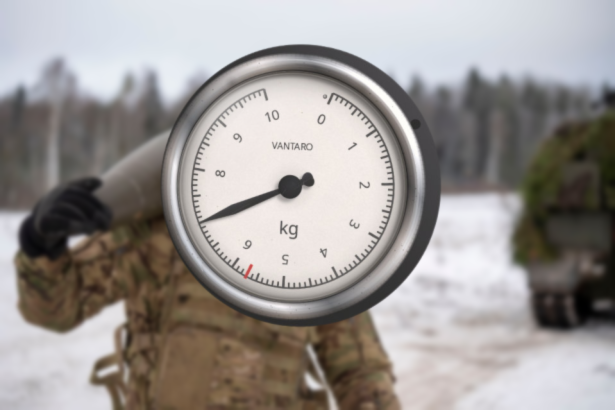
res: 7
